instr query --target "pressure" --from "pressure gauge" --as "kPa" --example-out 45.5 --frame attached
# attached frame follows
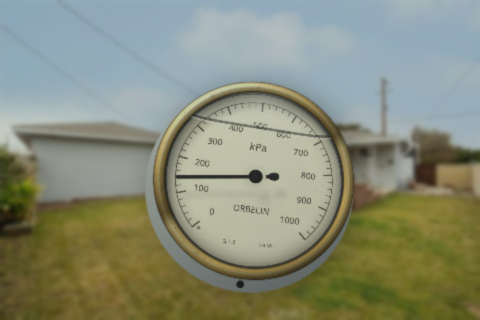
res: 140
